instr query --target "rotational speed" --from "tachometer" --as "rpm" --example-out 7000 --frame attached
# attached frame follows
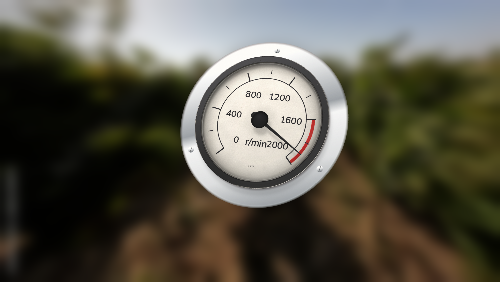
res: 1900
